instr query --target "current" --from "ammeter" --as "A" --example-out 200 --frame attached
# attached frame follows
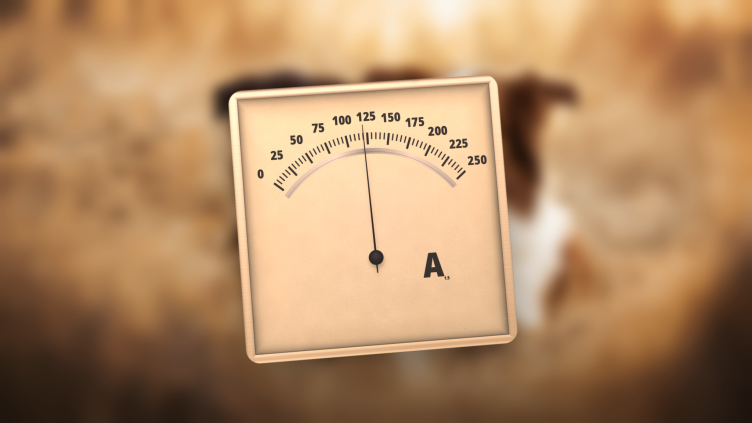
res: 120
